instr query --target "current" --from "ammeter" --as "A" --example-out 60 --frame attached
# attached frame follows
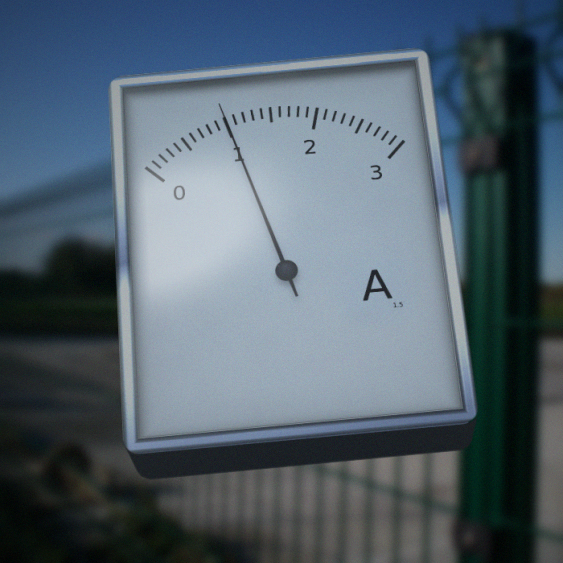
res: 1
